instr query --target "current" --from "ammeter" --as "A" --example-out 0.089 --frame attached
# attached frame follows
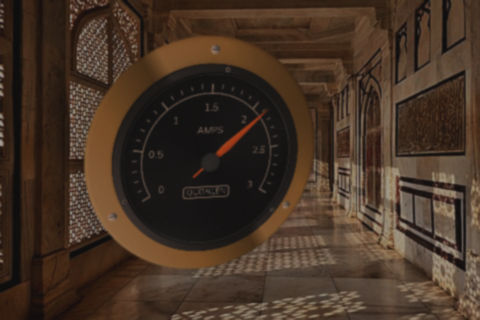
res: 2.1
